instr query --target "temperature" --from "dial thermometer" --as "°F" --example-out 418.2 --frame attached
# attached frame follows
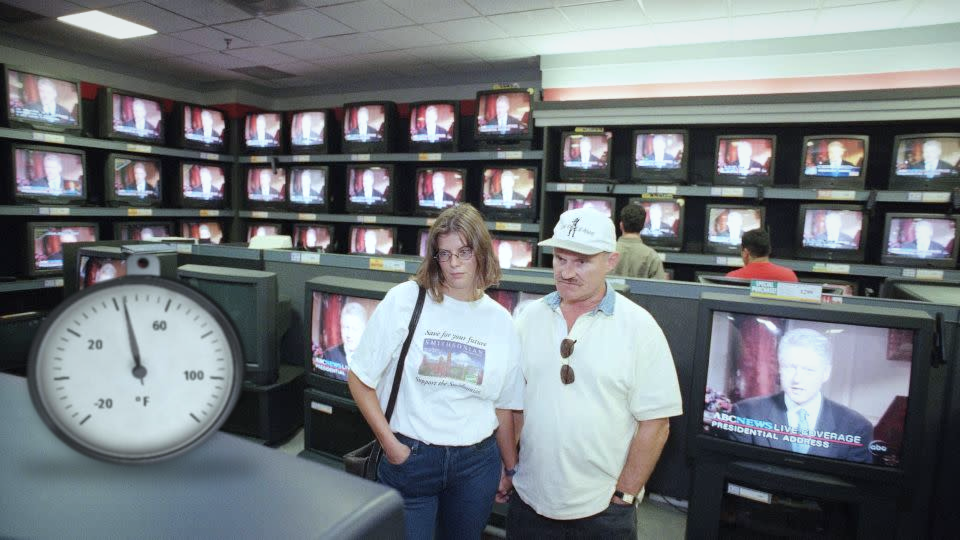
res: 44
